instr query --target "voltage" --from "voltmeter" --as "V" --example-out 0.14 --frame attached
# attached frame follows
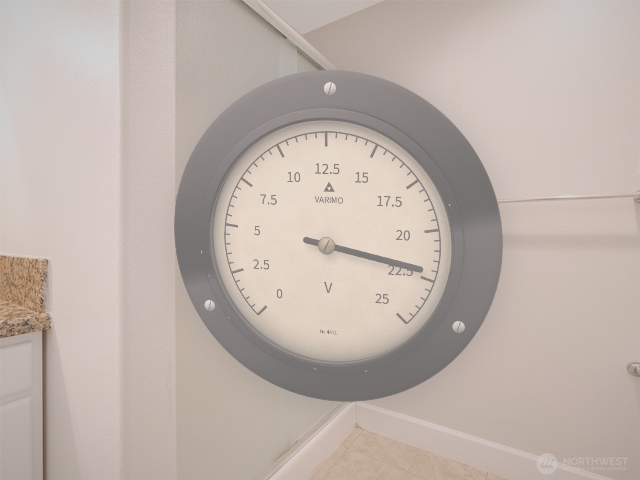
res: 22
